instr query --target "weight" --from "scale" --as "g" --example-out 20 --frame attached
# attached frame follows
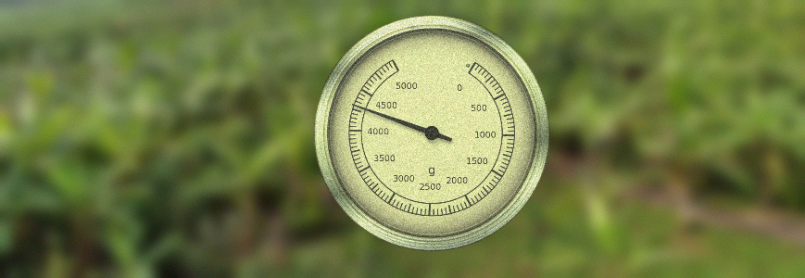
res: 4300
